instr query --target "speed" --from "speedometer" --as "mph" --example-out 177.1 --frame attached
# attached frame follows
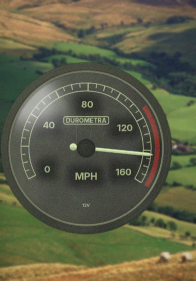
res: 142.5
